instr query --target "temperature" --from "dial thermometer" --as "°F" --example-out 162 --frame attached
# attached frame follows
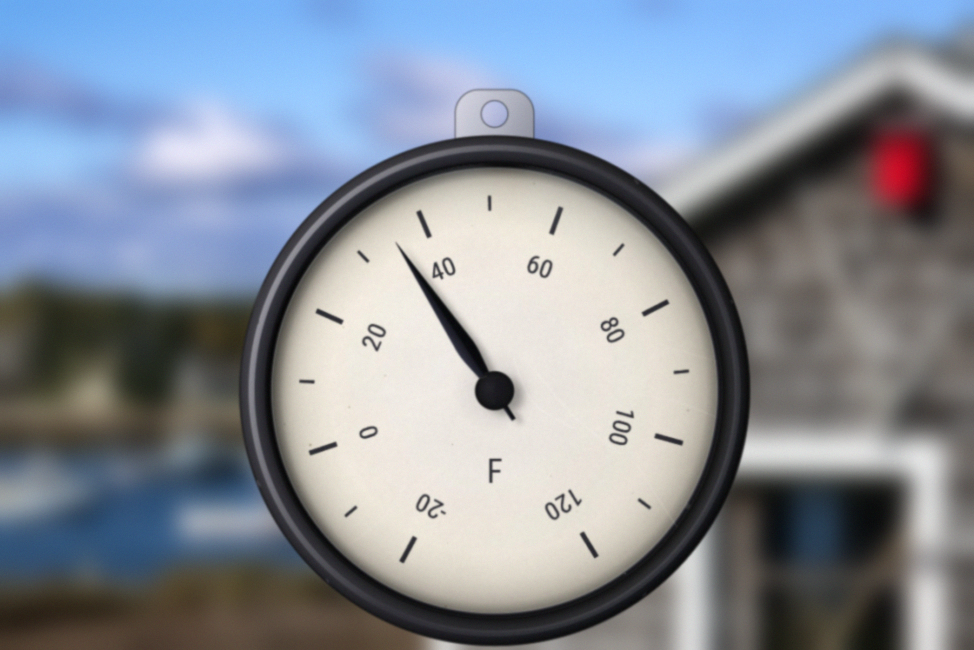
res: 35
